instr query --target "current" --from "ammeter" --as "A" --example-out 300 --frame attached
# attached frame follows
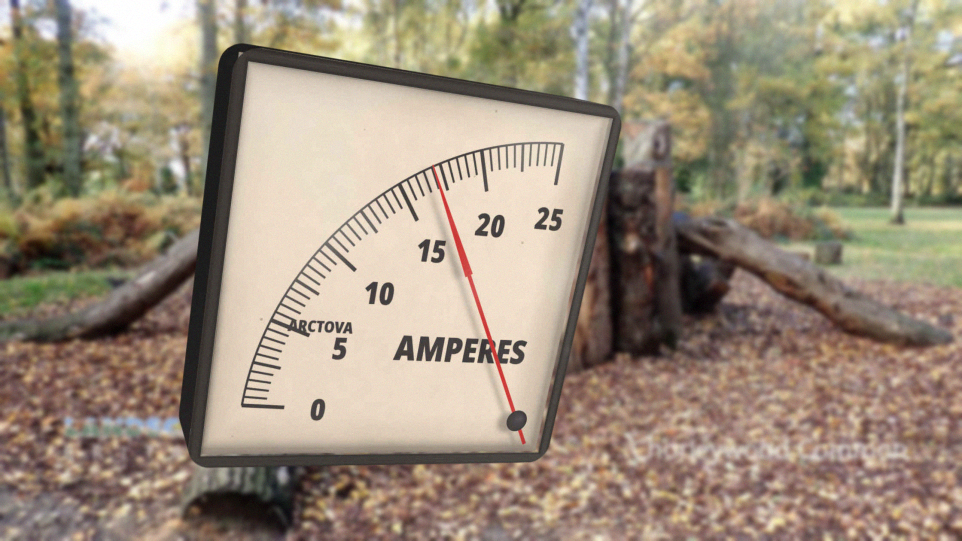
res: 17
